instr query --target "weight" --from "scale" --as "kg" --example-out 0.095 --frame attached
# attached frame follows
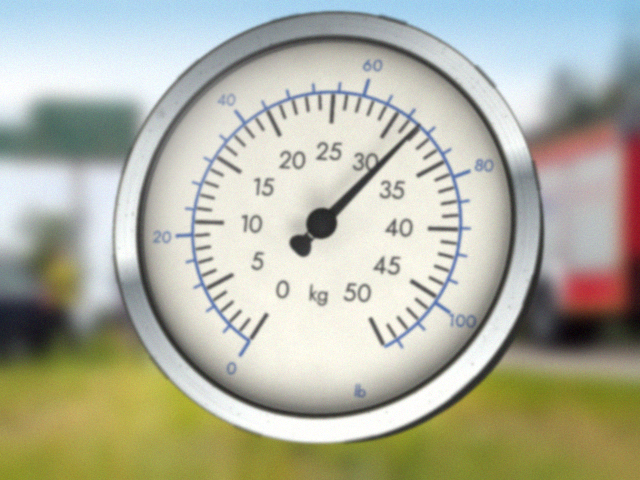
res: 32
